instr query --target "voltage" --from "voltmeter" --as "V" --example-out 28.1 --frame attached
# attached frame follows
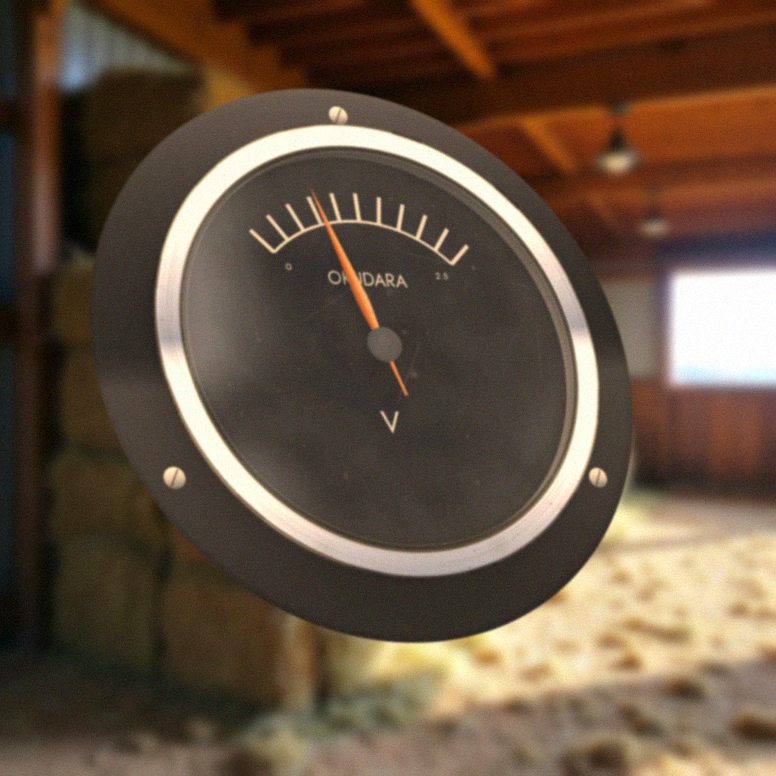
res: 0.75
